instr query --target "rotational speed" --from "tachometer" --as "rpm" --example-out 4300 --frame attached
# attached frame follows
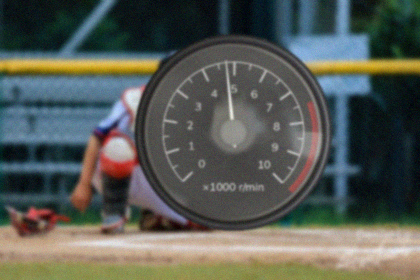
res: 4750
